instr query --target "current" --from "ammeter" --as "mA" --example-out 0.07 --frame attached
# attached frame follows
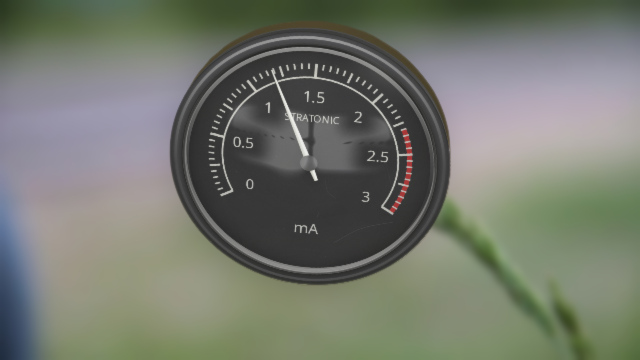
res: 1.2
